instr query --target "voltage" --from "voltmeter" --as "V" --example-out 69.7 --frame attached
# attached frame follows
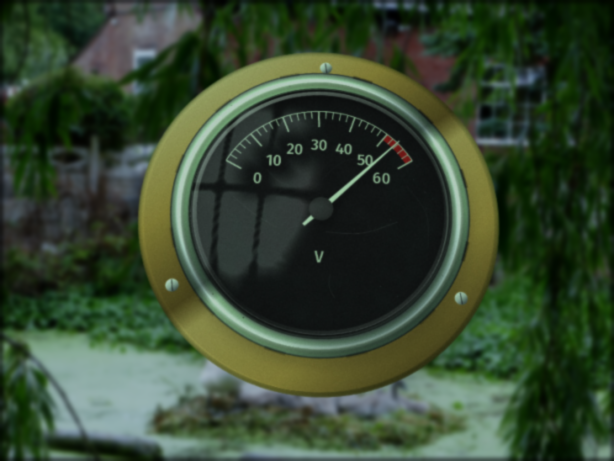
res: 54
